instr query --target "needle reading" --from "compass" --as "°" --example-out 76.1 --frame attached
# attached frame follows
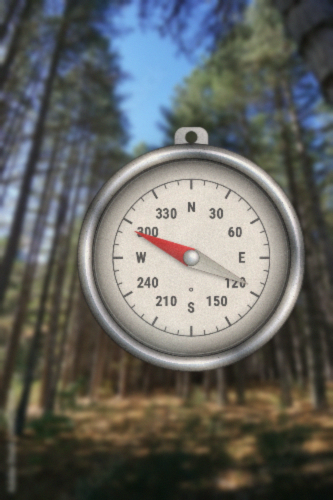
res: 295
